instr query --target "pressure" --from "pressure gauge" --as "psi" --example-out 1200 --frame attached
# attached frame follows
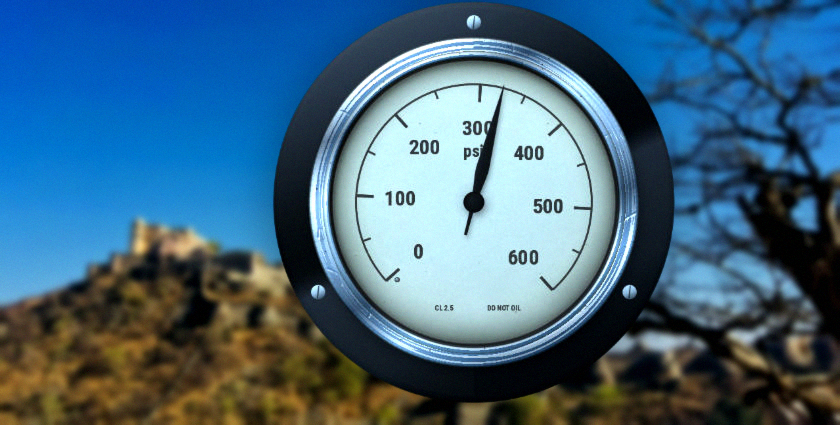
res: 325
